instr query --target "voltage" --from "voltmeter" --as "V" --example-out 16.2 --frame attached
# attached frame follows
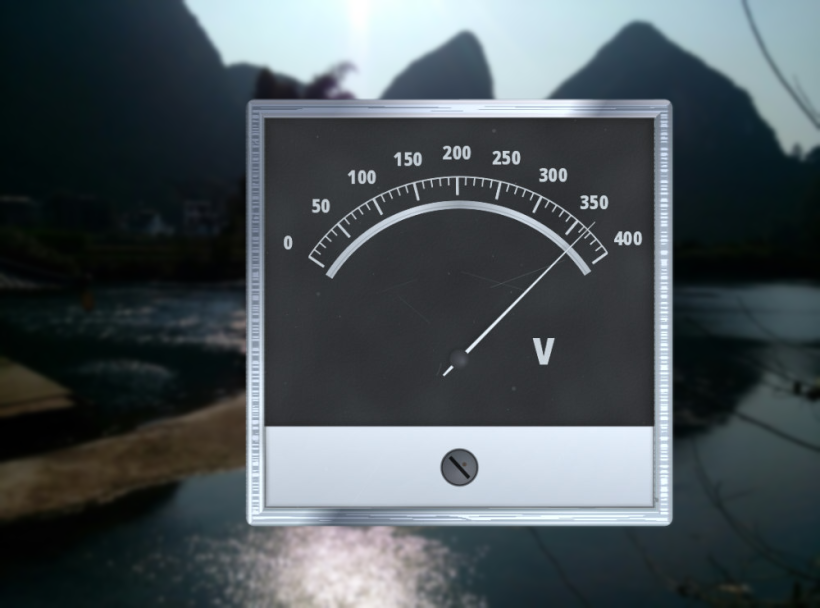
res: 365
